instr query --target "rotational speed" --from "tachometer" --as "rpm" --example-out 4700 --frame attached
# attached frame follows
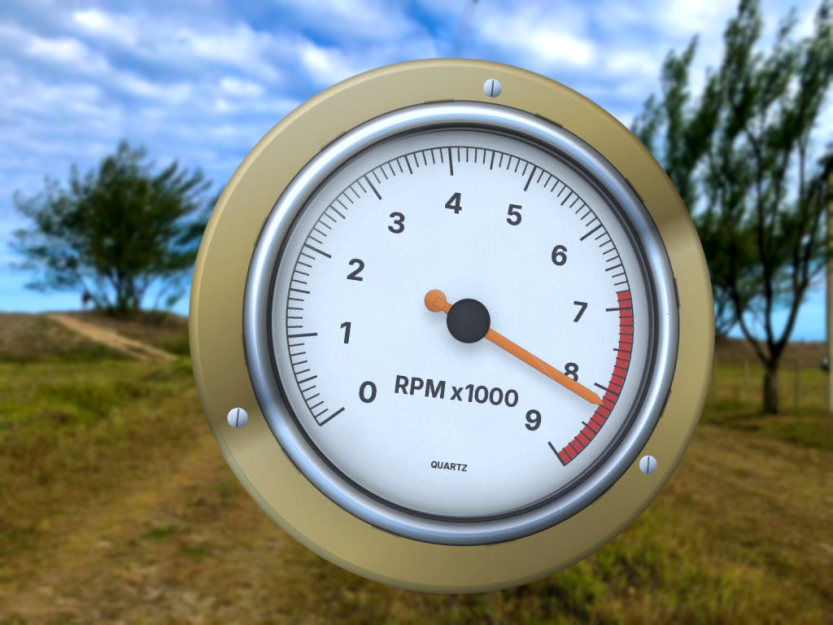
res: 8200
